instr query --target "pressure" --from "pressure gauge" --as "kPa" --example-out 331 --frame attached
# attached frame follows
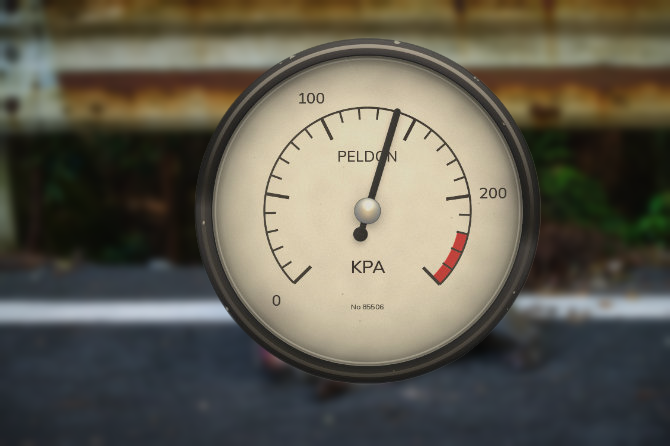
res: 140
